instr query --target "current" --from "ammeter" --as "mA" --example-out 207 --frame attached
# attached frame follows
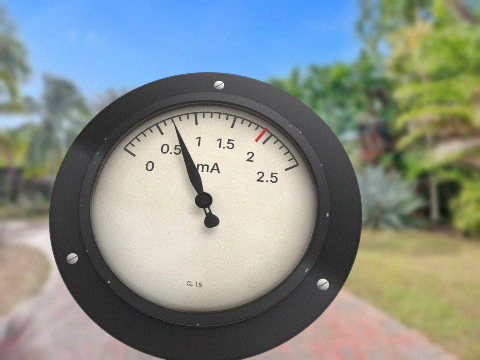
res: 0.7
